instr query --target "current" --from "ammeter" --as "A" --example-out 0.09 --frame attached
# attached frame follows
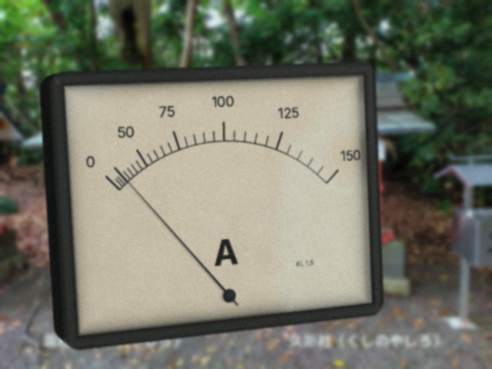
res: 25
